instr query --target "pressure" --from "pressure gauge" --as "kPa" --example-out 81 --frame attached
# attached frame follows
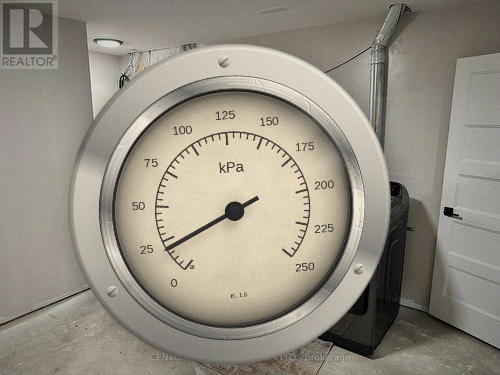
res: 20
